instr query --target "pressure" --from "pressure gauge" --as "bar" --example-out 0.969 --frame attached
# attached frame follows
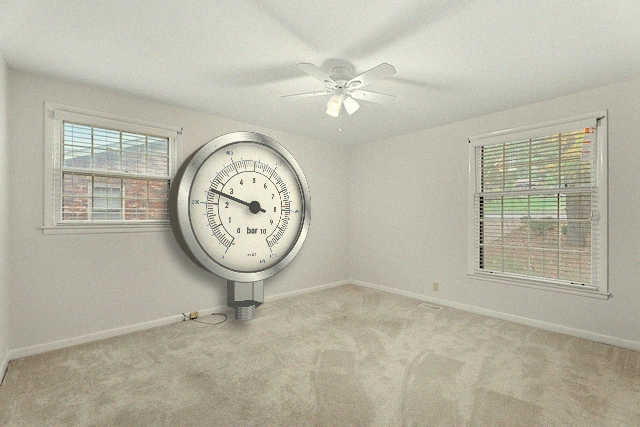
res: 2.5
